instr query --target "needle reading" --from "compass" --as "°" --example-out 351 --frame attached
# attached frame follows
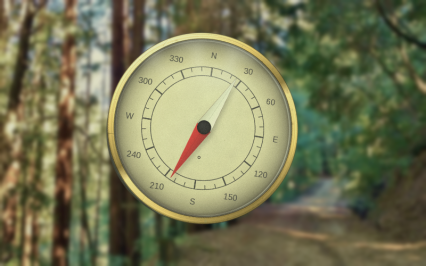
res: 205
